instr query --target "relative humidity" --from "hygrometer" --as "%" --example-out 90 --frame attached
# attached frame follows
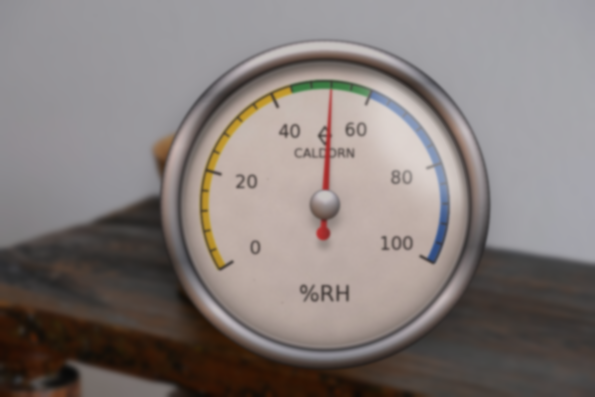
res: 52
